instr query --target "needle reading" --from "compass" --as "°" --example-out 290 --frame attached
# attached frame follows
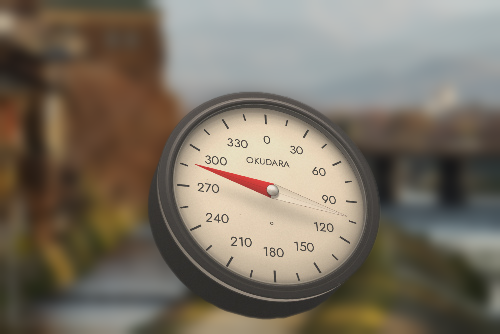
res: 285
